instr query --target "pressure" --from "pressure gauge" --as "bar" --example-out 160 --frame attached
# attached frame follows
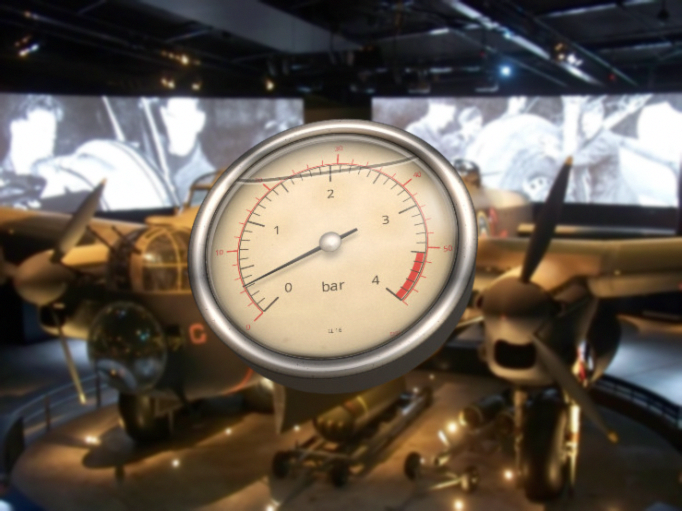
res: 0.3
